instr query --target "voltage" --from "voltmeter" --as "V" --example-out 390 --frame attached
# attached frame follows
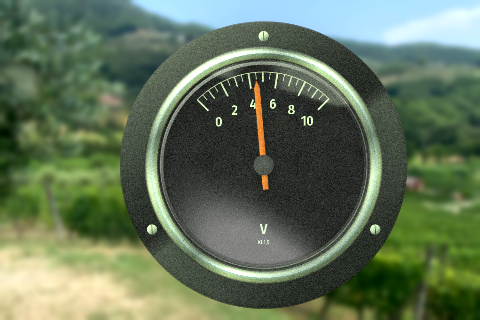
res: 4.5
